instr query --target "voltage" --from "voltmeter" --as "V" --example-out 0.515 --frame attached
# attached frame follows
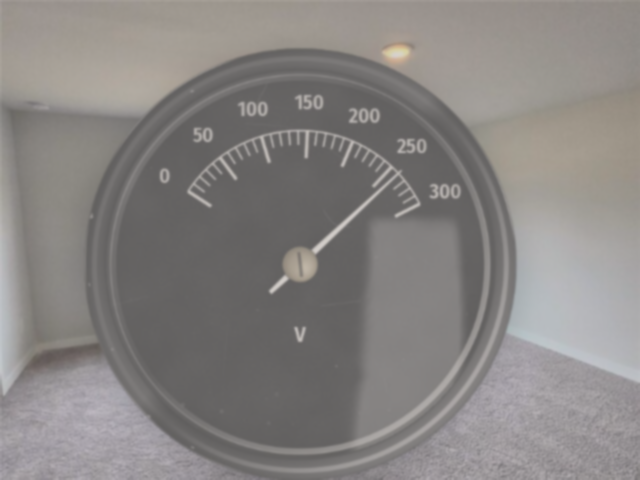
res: 260
